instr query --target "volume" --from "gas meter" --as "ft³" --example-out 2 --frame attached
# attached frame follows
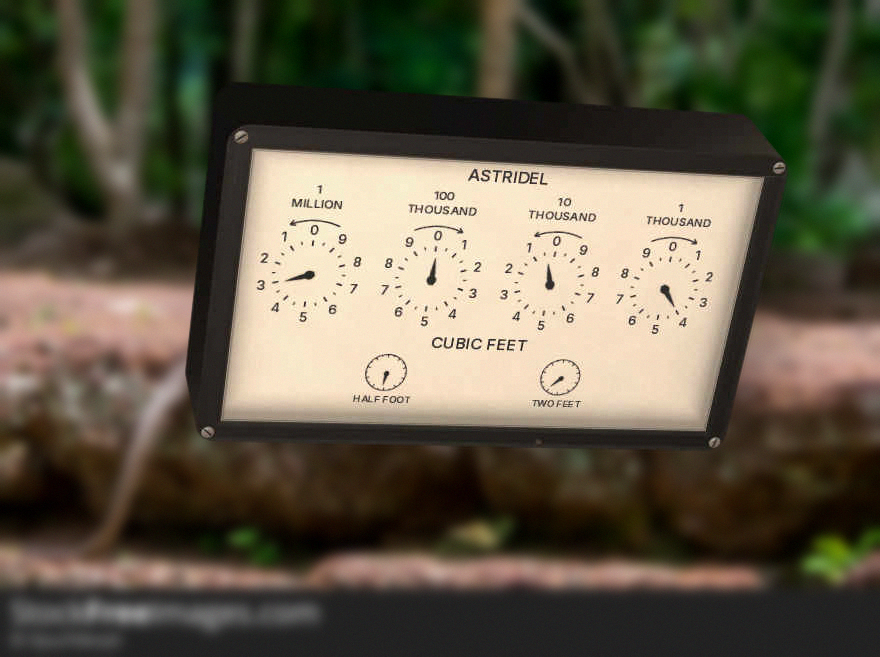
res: 300400
